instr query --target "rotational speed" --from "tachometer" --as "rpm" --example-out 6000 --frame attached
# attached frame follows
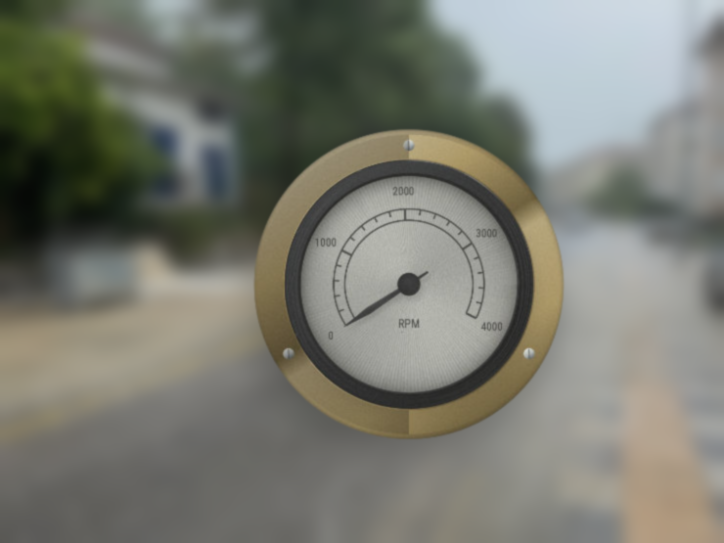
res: 0
